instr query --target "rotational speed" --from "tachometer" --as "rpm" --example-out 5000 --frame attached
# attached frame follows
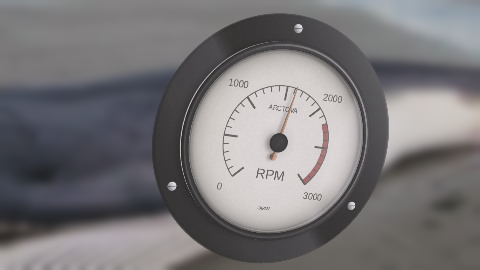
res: 1600
